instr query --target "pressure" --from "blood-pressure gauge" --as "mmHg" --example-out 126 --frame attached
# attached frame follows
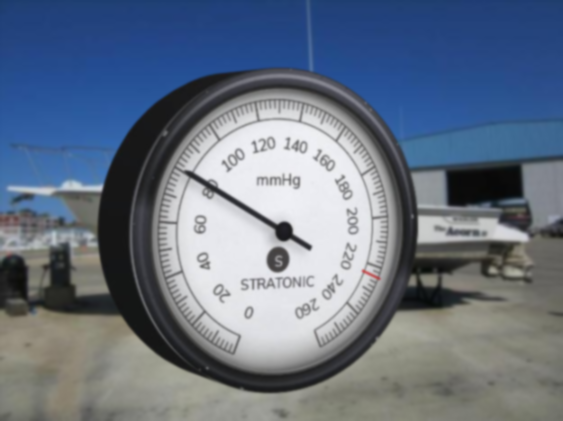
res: 80
